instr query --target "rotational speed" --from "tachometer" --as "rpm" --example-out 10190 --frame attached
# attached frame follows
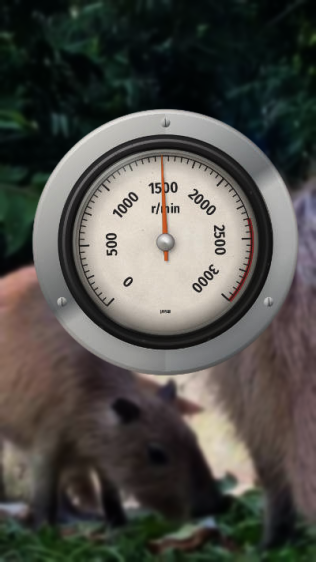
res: 1500
